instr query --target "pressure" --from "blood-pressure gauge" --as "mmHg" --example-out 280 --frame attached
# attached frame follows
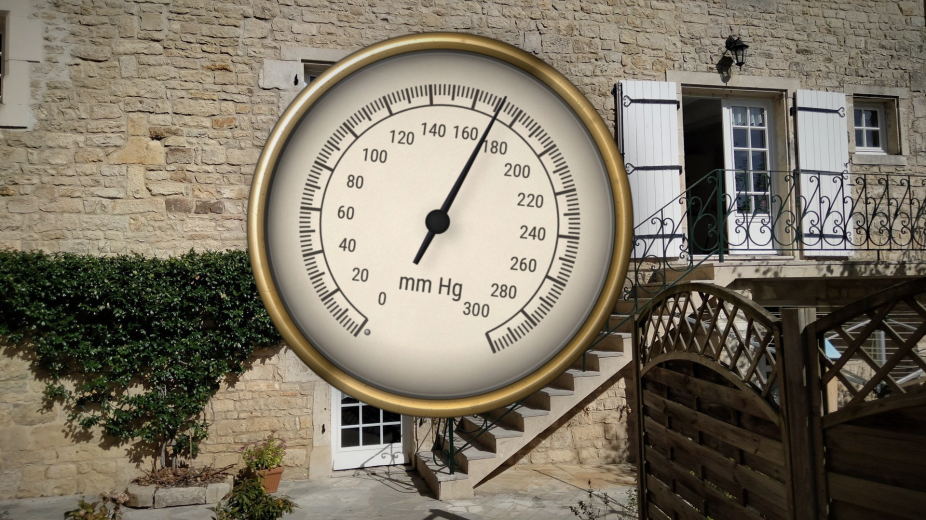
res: 172
